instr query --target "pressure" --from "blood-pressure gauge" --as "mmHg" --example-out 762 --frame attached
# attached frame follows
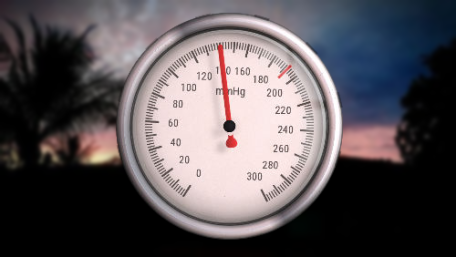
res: 140
